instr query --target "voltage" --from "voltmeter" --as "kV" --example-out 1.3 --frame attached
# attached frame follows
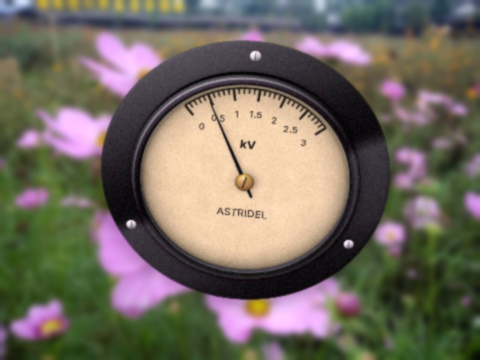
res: 0.5
